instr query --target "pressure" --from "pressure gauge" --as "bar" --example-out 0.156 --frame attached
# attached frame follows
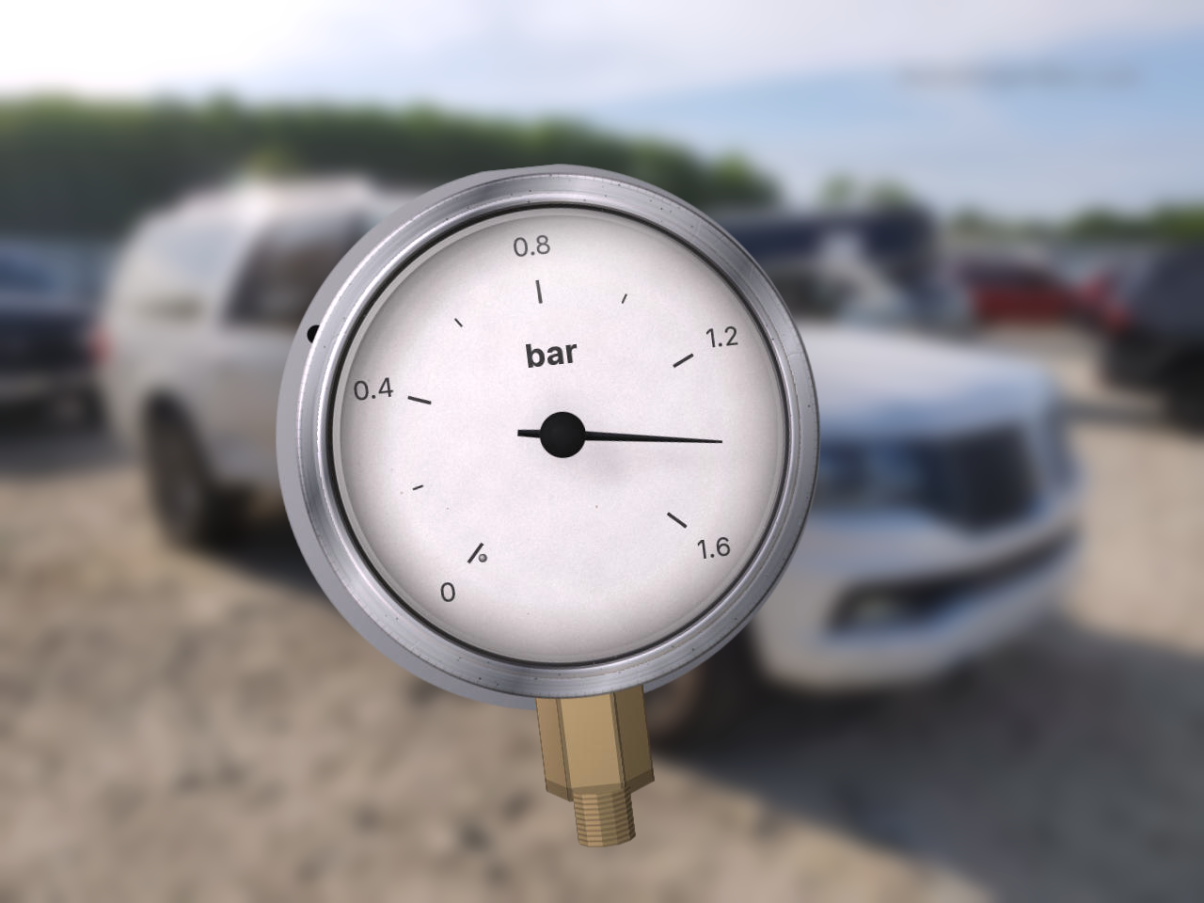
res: 1.4
